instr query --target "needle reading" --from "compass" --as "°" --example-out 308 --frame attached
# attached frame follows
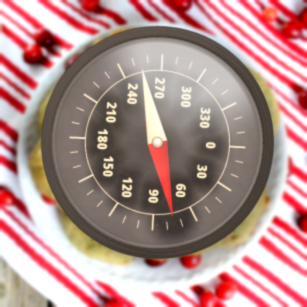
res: 75
